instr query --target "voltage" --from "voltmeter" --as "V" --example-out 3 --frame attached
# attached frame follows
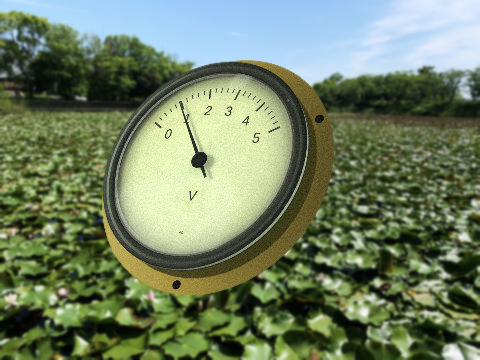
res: 1
